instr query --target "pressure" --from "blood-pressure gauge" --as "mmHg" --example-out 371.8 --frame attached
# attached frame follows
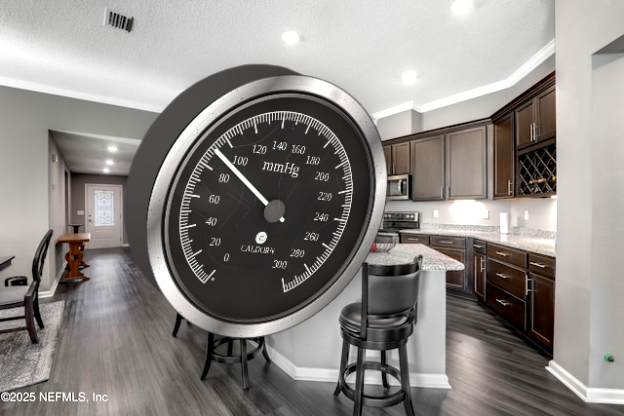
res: 90
